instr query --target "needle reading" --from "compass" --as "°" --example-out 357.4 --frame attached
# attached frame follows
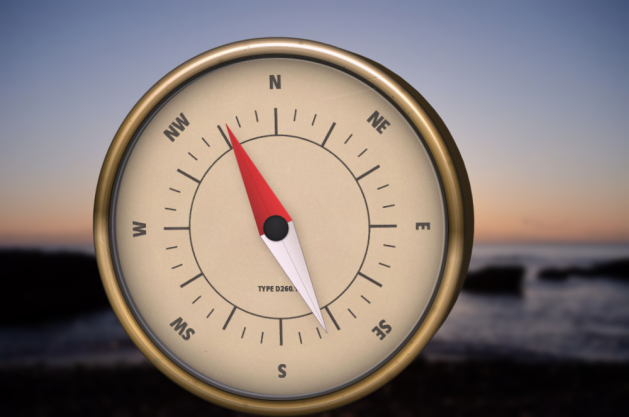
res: 335
